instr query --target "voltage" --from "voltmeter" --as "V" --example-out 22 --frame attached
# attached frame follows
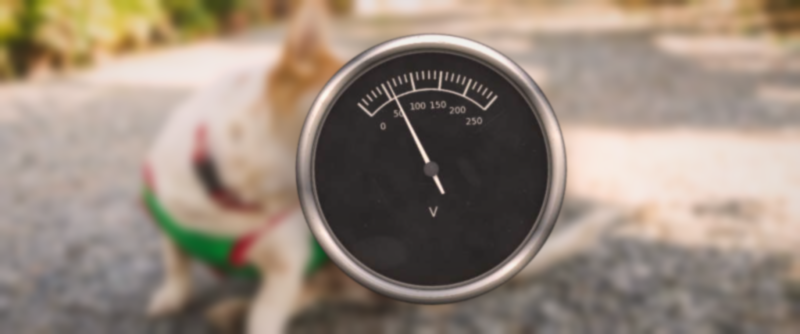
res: 60
